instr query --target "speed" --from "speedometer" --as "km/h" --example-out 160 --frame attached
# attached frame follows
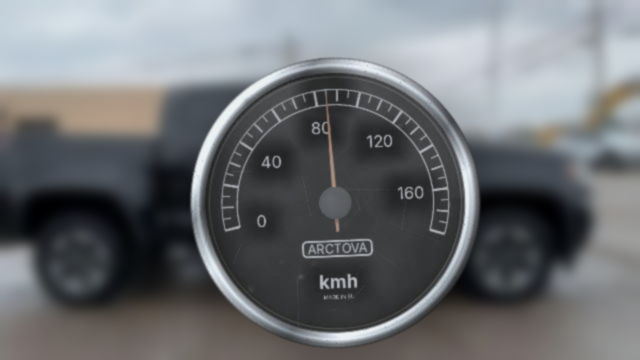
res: 85
